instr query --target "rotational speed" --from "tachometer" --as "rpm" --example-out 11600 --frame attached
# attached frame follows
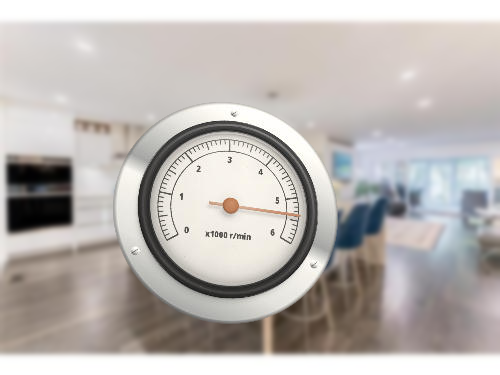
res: 5400
